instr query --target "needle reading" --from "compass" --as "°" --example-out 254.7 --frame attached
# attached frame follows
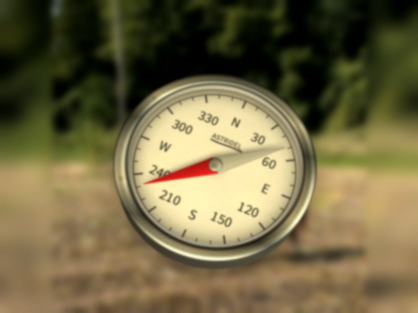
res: 230
